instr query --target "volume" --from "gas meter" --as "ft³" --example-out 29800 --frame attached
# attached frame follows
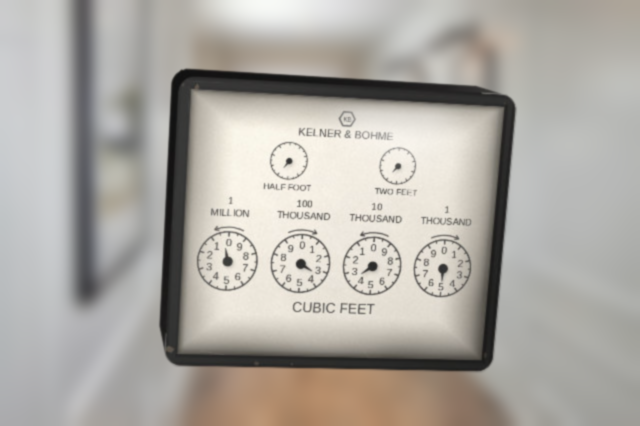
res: 33500
